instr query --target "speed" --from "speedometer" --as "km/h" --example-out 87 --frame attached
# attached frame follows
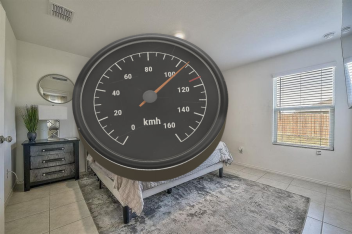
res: 105
